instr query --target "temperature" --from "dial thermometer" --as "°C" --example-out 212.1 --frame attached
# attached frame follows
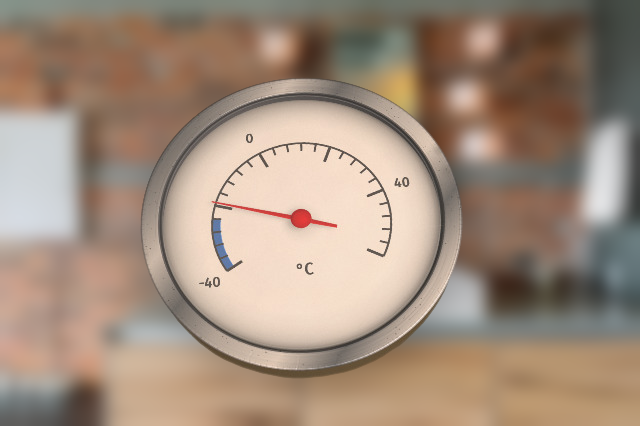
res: -20
